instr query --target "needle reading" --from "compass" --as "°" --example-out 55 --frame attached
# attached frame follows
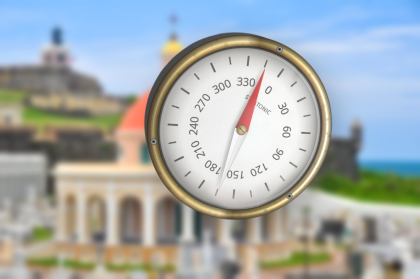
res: 345
